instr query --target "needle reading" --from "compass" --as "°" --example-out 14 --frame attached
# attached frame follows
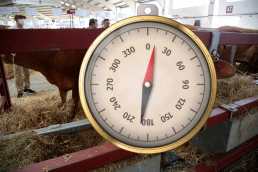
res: 10
